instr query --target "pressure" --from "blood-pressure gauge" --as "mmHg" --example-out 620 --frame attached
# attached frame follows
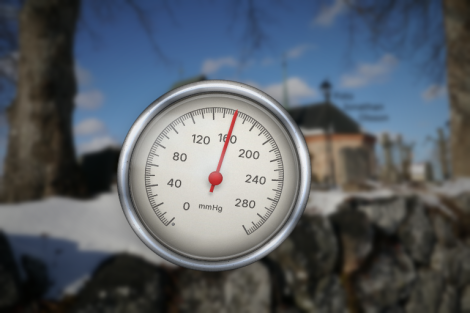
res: 160
